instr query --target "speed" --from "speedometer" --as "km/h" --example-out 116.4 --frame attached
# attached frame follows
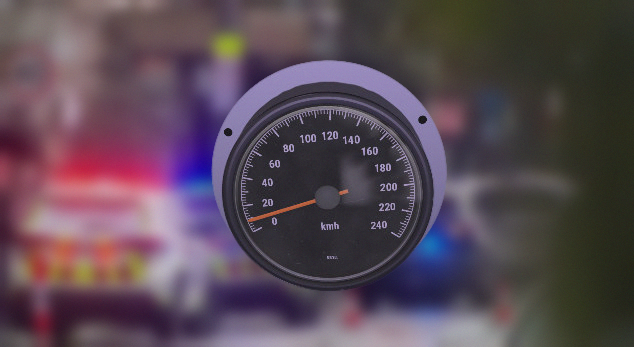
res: 10
